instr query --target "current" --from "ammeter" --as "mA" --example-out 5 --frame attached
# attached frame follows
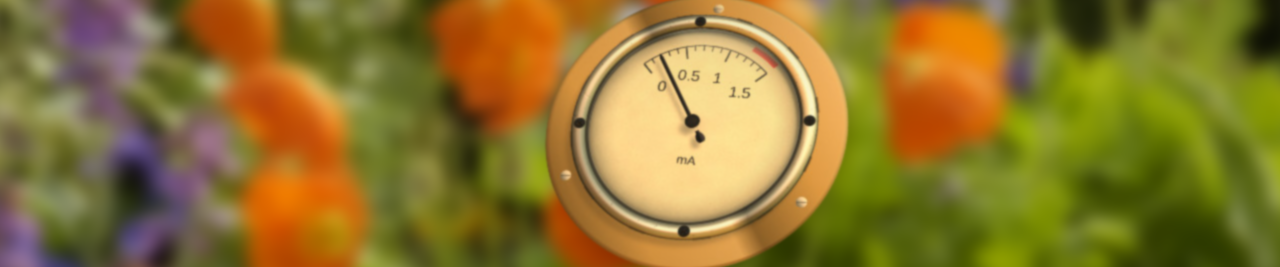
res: 0.2
